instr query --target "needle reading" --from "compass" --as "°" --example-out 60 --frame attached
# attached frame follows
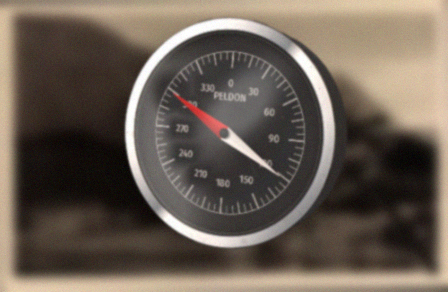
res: 300
